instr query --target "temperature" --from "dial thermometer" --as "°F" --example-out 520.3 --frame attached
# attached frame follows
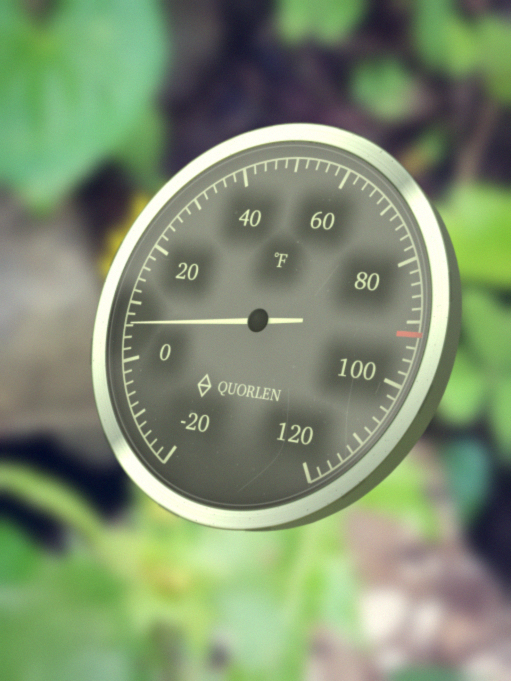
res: 6
